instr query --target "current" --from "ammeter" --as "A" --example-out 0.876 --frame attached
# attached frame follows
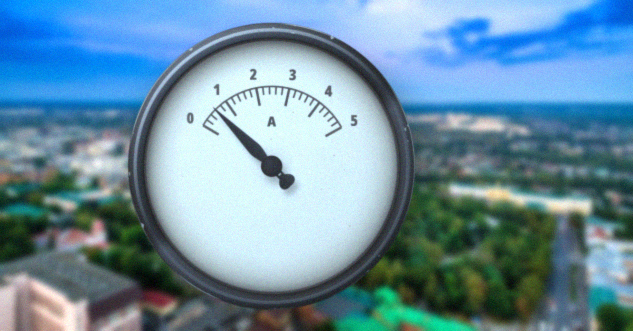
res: 0.6
